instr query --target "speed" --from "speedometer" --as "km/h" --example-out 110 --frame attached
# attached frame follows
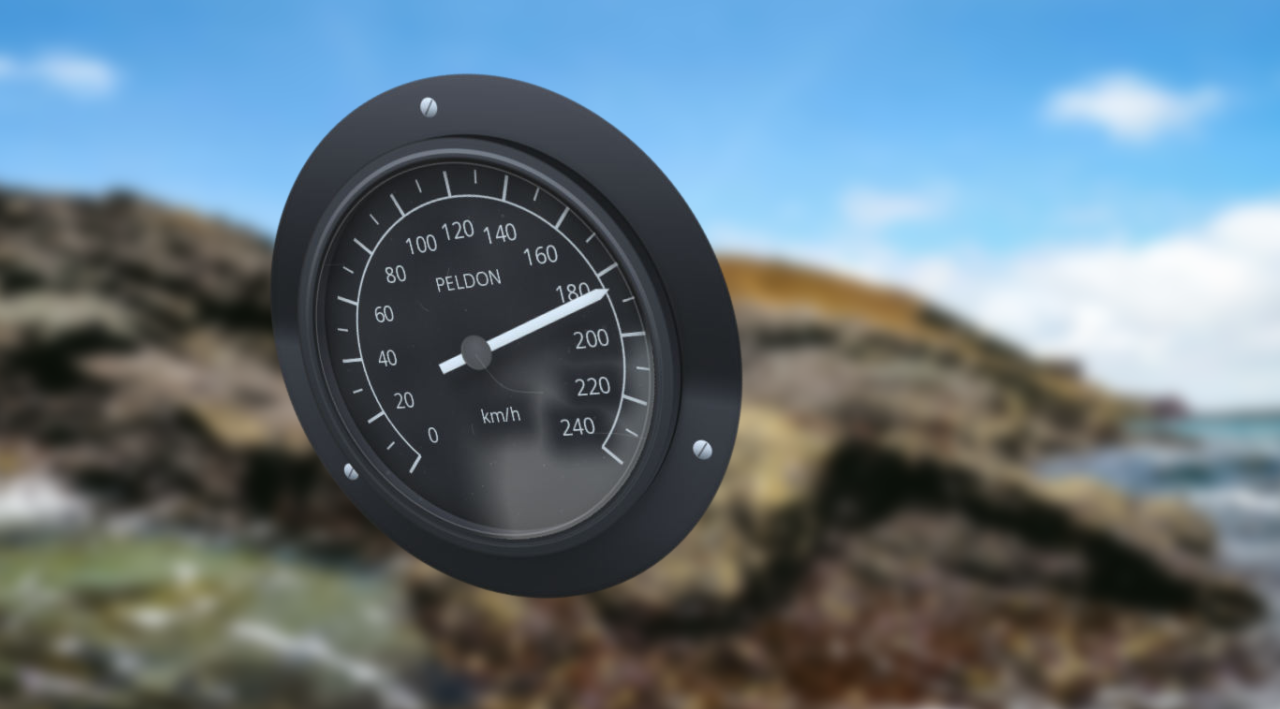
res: 185
